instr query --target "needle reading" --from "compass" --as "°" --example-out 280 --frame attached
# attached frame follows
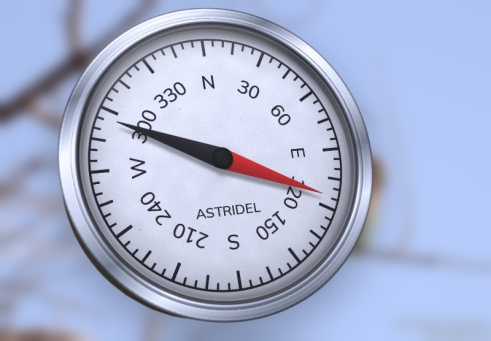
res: 115
